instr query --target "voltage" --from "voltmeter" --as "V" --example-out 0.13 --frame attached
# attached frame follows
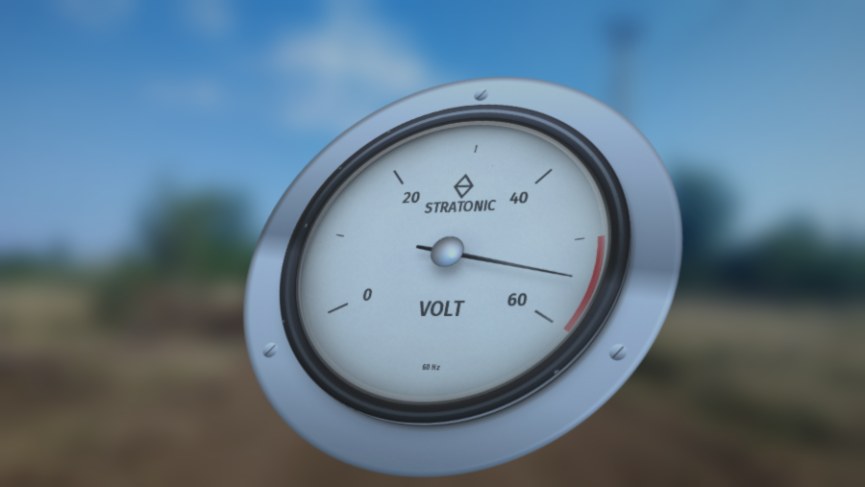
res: 55
